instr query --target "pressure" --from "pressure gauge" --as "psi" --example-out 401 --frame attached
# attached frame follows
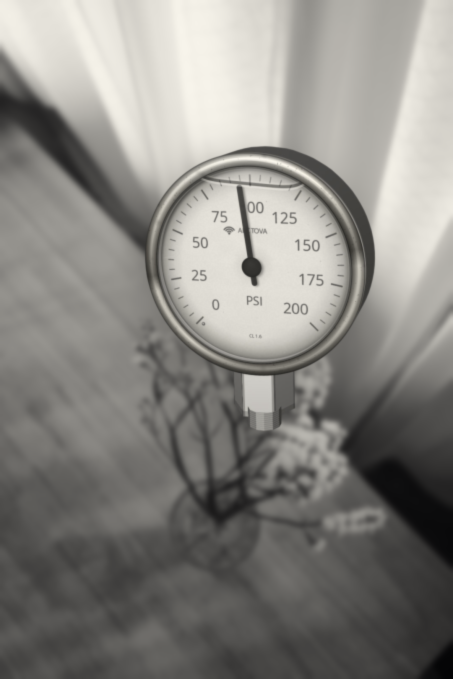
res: 95
